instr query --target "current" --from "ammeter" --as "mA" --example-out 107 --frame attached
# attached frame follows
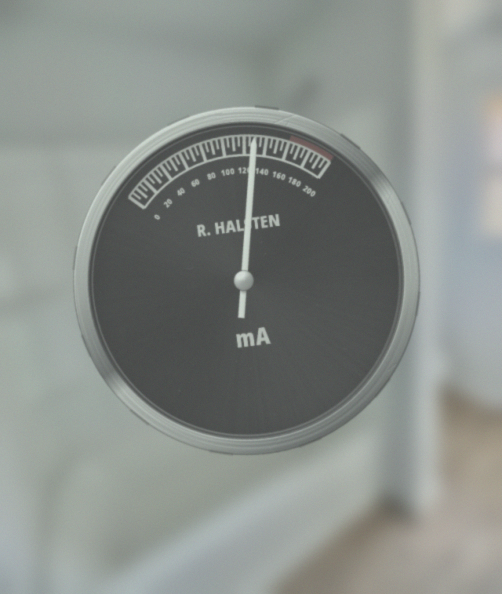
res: 130
